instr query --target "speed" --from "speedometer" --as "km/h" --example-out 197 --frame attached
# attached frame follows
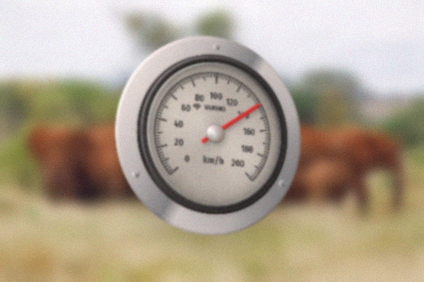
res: 140
